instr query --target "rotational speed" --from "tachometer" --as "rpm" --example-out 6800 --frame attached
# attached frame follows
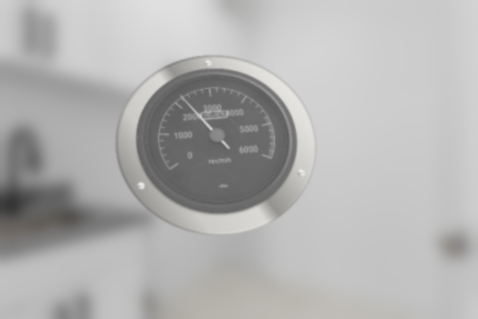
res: 2200
